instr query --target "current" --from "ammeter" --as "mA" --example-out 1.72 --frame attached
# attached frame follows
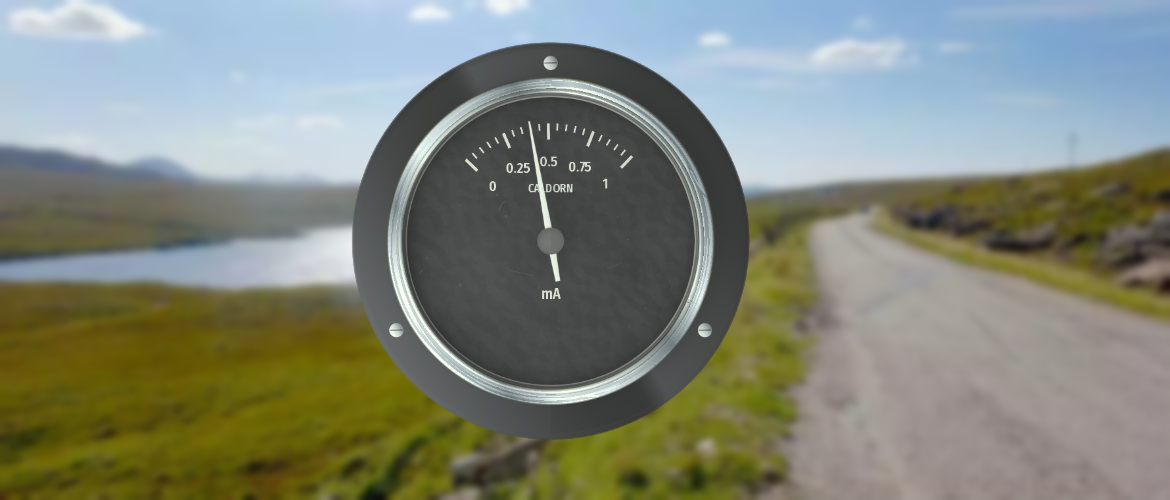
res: 0.4
